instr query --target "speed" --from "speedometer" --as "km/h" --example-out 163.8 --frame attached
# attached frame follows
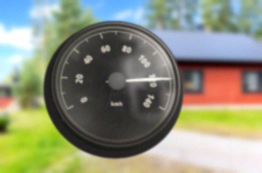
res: 120
